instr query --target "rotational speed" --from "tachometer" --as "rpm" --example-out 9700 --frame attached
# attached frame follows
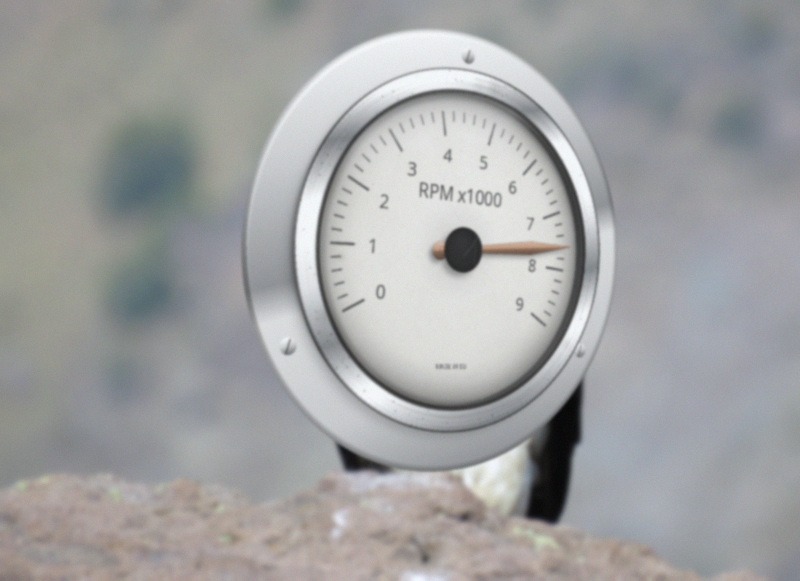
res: 7600
